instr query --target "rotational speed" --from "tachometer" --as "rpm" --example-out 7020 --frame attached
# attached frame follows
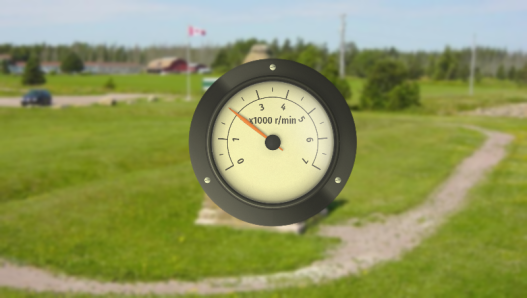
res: 2000
